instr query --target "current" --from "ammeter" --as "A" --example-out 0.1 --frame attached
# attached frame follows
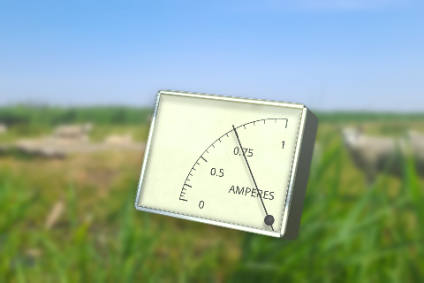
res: 0.75
